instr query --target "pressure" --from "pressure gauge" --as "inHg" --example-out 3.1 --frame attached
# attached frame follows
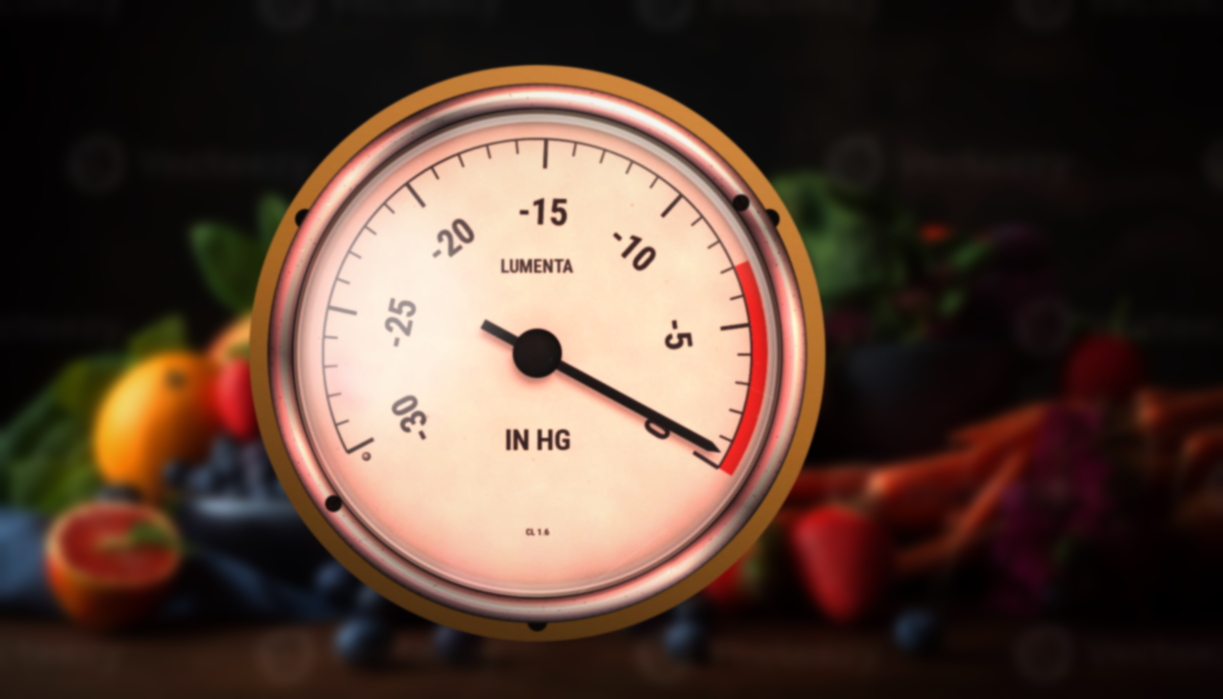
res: -0.5
